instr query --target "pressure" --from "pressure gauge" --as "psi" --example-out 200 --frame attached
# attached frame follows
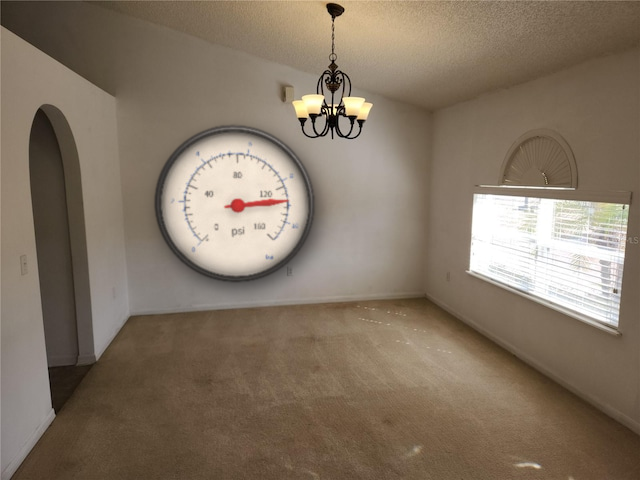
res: 130
